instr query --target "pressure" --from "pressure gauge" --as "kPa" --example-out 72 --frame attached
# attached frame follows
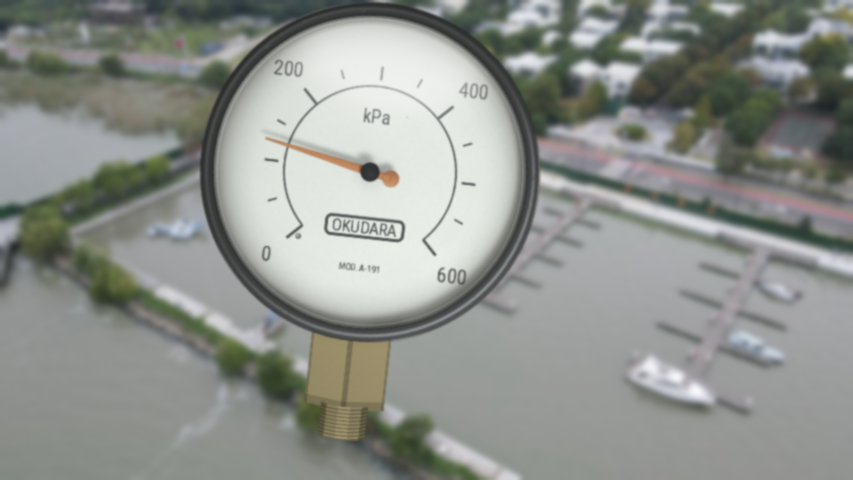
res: 125
